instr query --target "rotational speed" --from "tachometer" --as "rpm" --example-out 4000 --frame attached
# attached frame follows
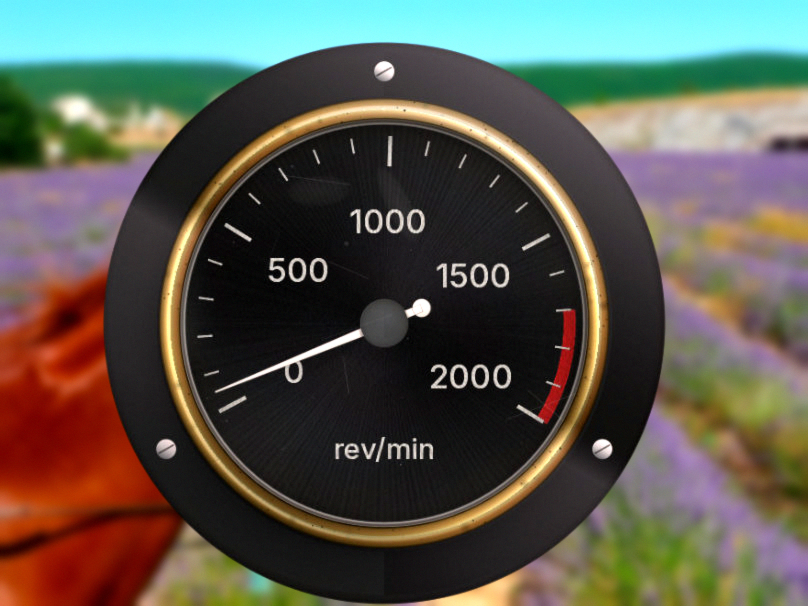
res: 50
